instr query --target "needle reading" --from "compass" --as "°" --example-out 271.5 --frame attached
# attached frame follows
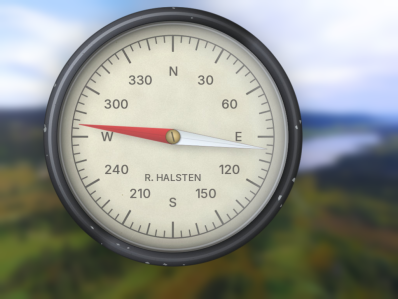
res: 277.5
